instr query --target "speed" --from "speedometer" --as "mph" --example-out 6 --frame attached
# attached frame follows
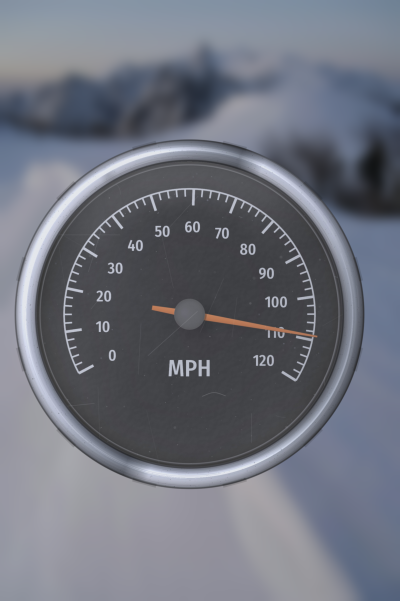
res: 109
